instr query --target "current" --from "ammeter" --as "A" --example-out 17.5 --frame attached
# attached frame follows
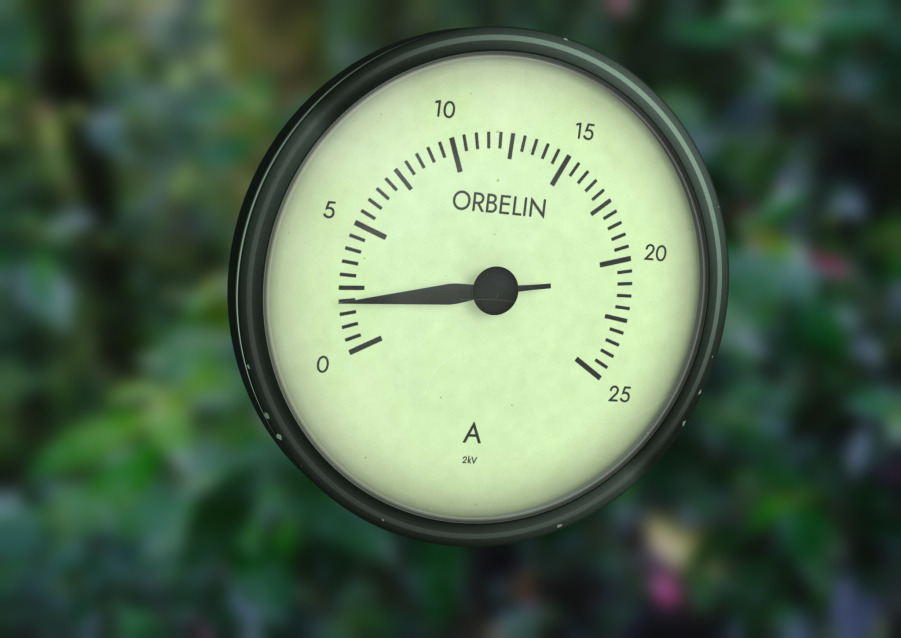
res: 2
